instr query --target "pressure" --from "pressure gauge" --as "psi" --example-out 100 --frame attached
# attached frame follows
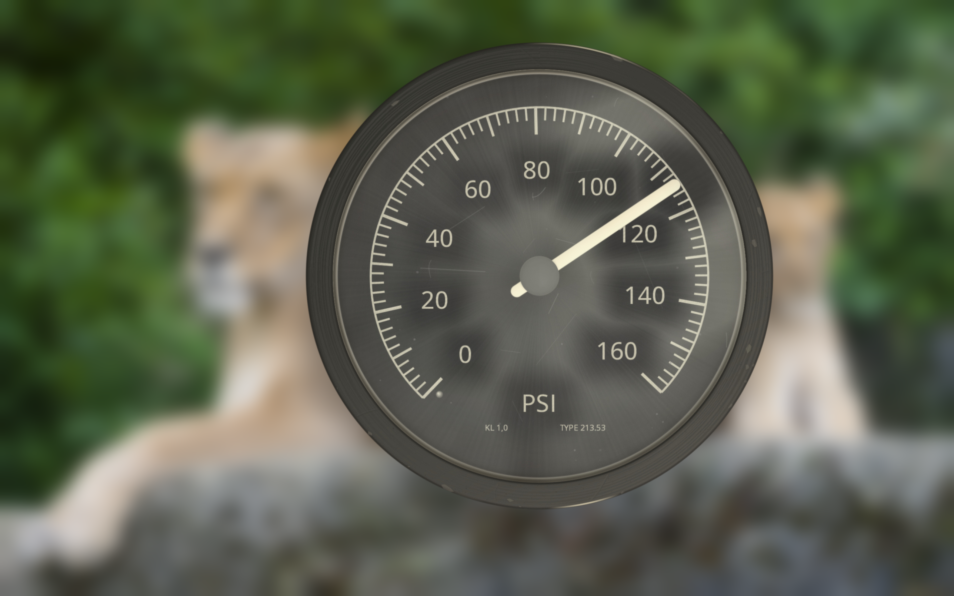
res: 114
